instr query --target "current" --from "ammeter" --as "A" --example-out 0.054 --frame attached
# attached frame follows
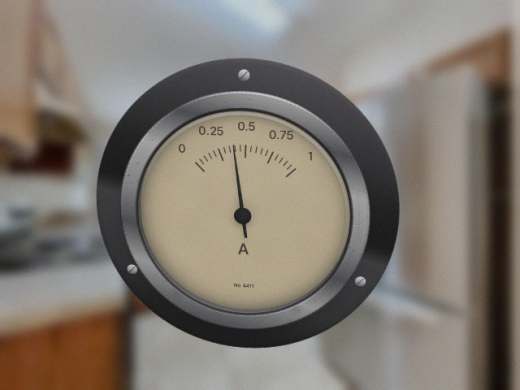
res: 0.4
